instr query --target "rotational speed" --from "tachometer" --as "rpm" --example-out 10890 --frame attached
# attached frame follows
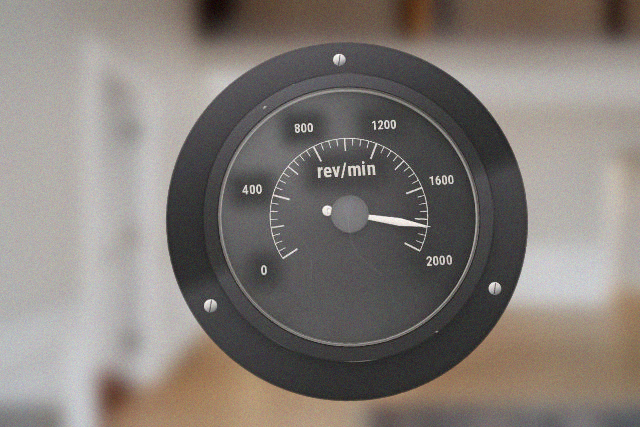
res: 1850
